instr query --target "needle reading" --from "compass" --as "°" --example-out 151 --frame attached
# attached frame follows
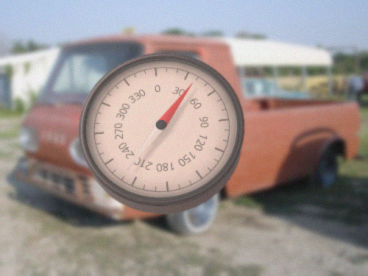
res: 40
